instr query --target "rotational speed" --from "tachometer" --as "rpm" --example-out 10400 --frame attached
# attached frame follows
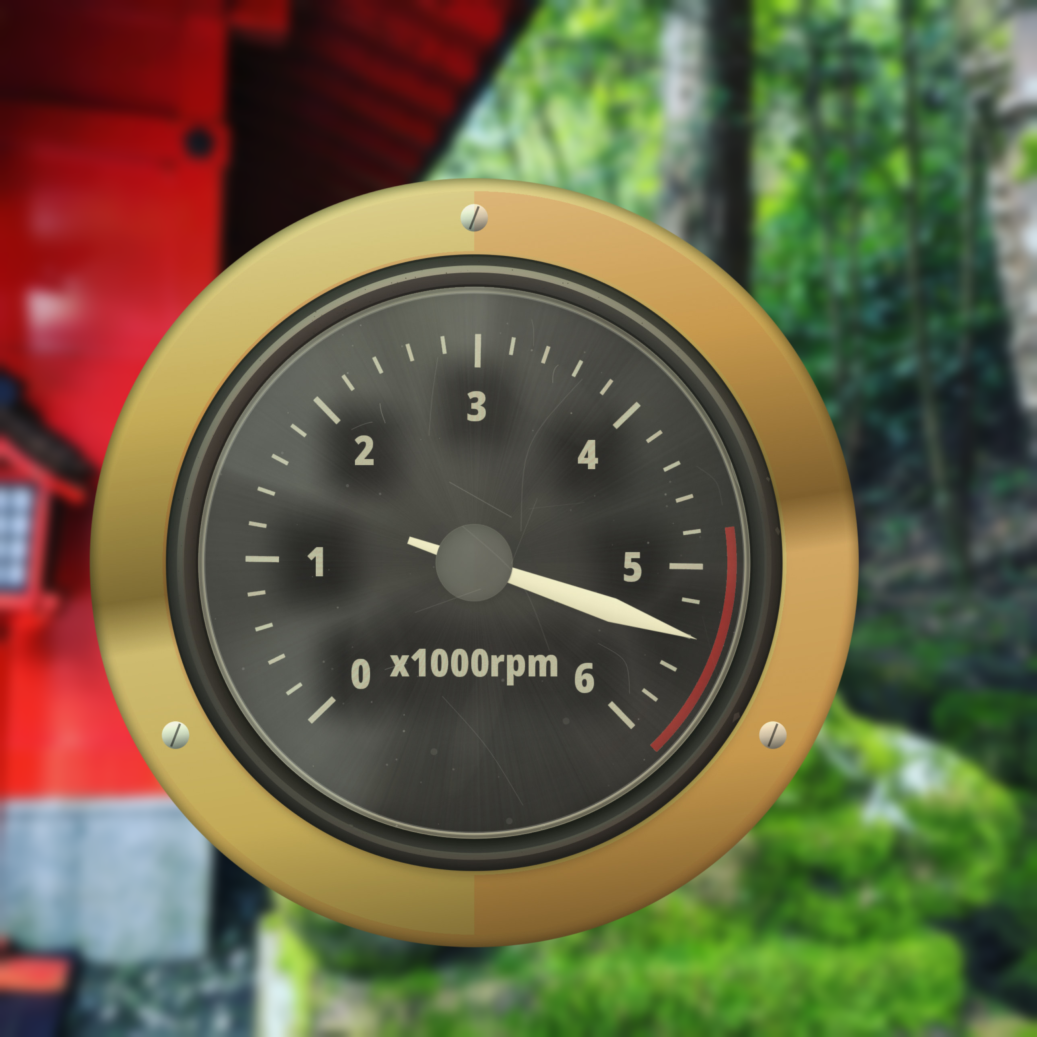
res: 5400
